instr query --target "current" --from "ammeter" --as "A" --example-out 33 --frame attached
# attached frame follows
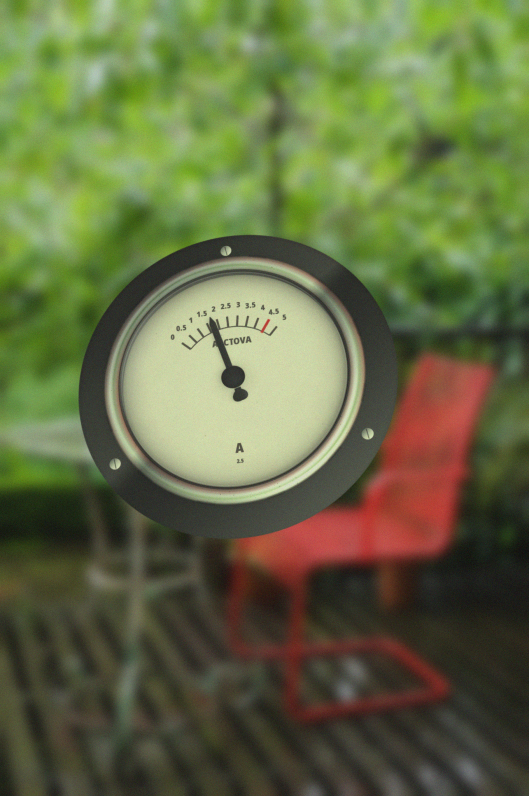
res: 1.75
